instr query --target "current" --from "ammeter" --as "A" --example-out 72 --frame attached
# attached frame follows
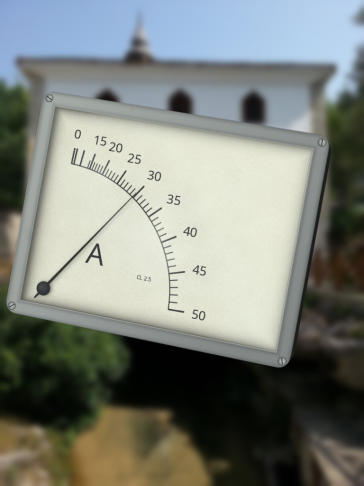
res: 30
